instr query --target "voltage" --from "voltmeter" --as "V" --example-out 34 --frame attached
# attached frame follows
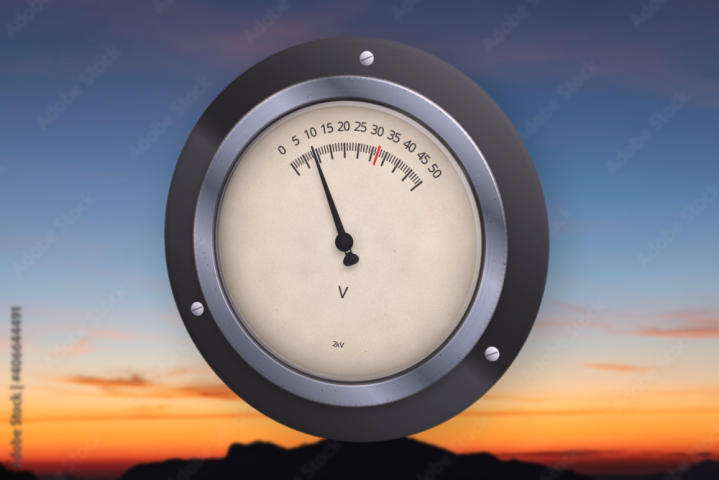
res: 10
